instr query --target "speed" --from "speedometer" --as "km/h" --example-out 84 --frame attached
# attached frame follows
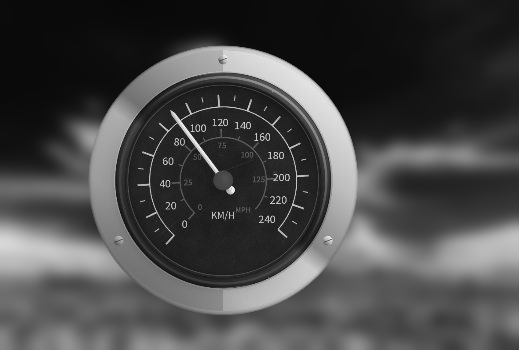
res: 90
